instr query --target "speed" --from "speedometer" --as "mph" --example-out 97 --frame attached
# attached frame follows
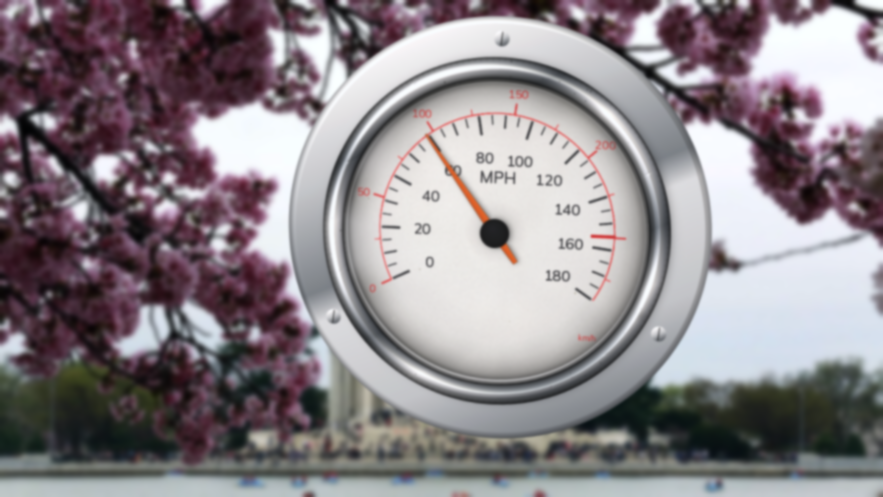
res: 60
